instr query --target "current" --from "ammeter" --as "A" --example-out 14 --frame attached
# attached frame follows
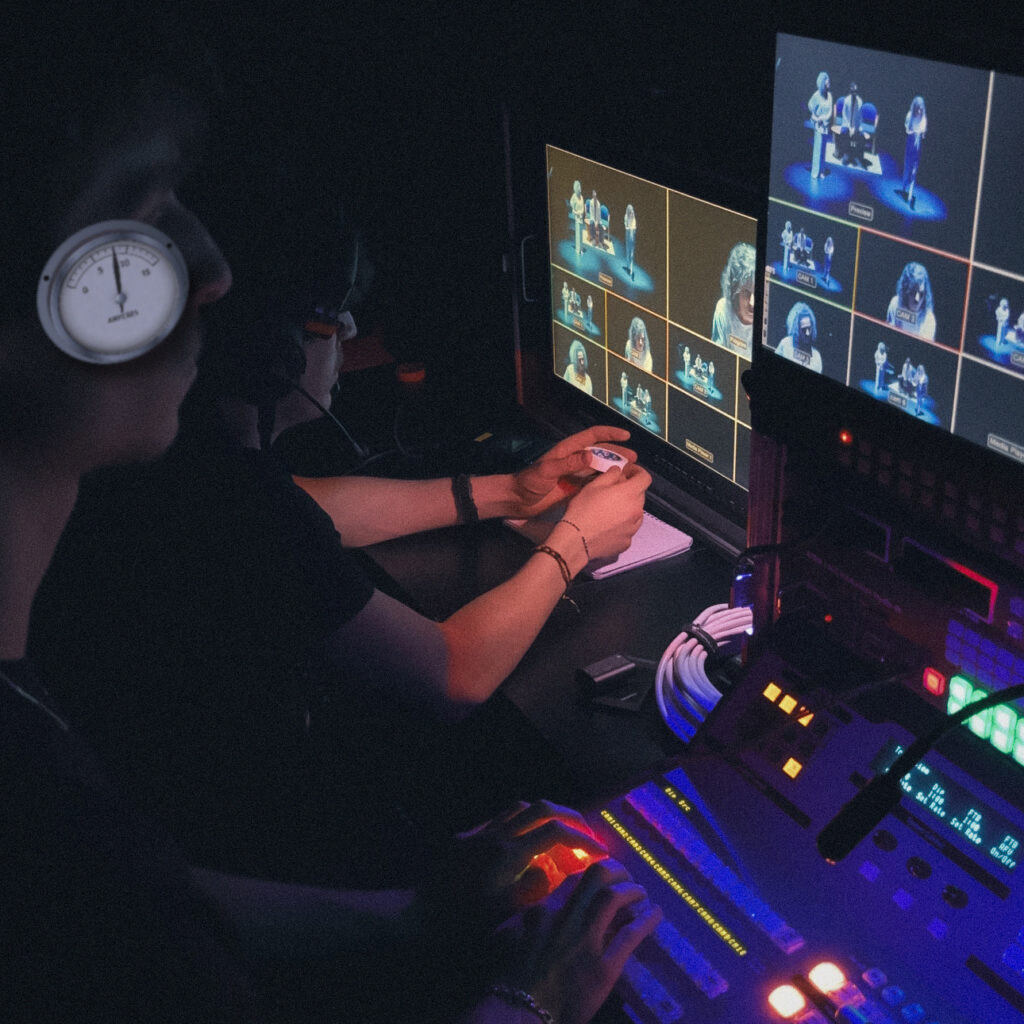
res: 8
